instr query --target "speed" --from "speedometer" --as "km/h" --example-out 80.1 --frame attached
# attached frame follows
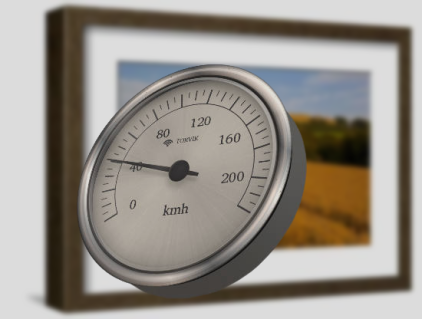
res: 40
